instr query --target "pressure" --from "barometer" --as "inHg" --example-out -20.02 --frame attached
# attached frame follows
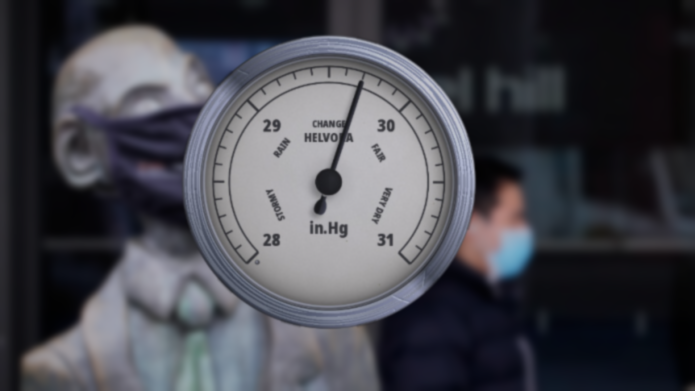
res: 29.7
